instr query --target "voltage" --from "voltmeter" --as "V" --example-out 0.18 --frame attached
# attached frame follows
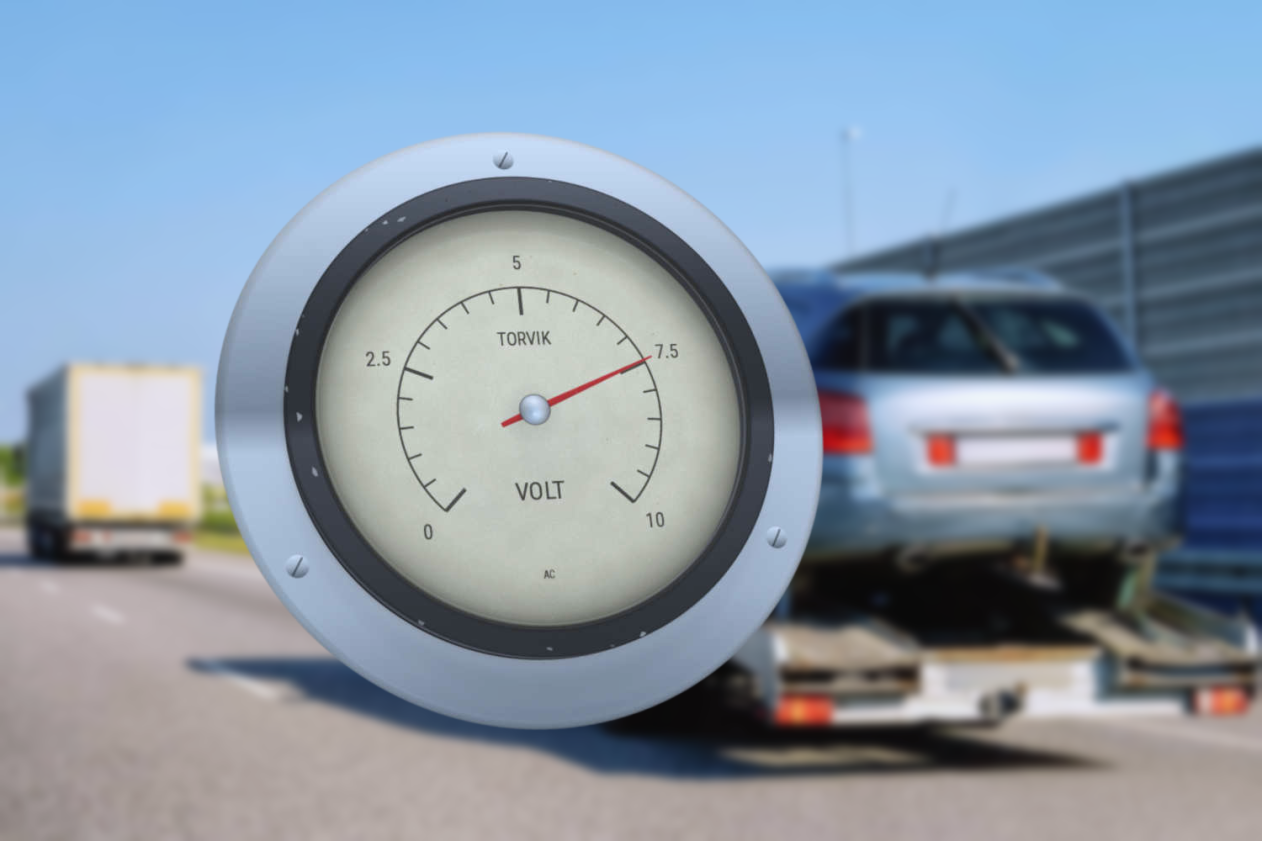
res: 7.5
